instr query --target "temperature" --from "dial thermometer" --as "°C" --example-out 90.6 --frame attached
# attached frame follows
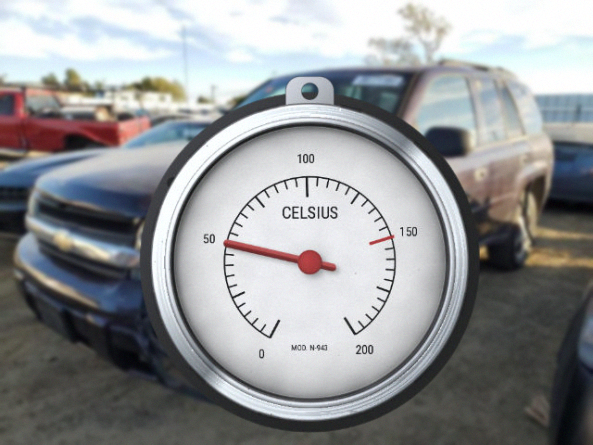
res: 50
